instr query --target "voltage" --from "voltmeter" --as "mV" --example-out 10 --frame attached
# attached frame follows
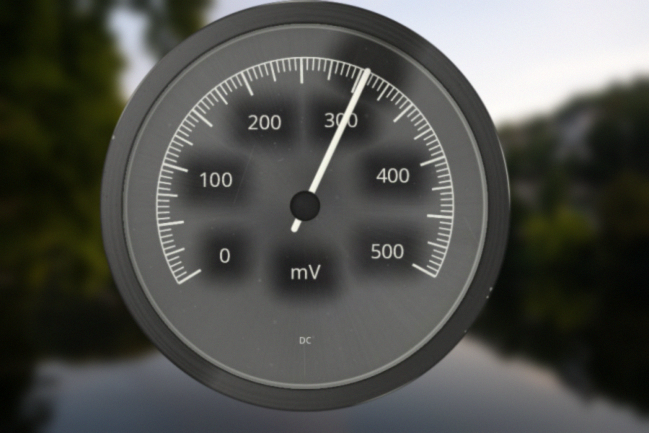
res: 305
